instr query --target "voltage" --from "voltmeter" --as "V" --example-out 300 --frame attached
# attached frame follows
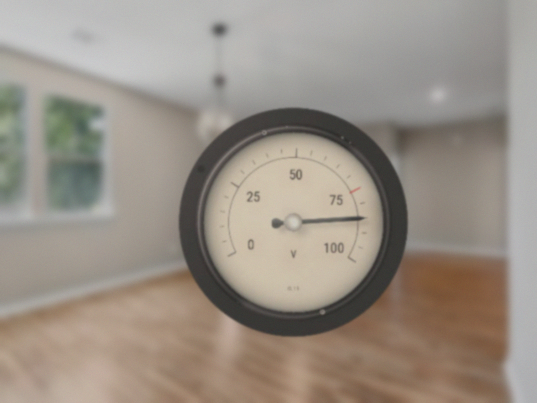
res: 85
